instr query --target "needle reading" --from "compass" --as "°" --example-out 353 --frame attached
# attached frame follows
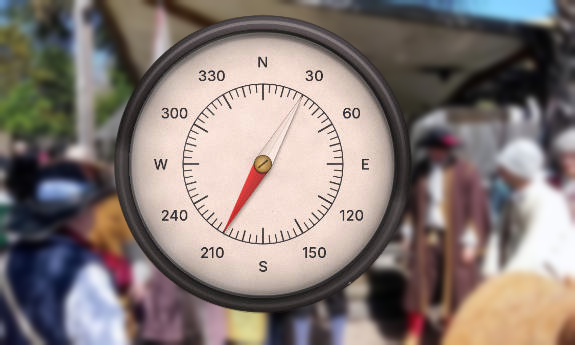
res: 210
